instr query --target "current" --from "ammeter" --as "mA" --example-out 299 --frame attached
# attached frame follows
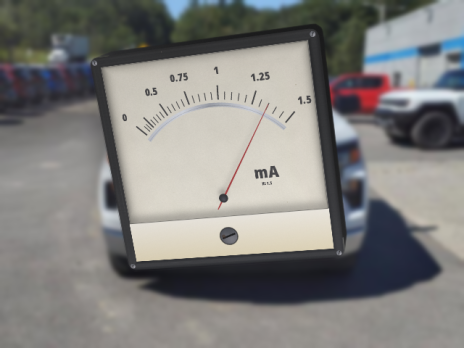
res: 1.35
